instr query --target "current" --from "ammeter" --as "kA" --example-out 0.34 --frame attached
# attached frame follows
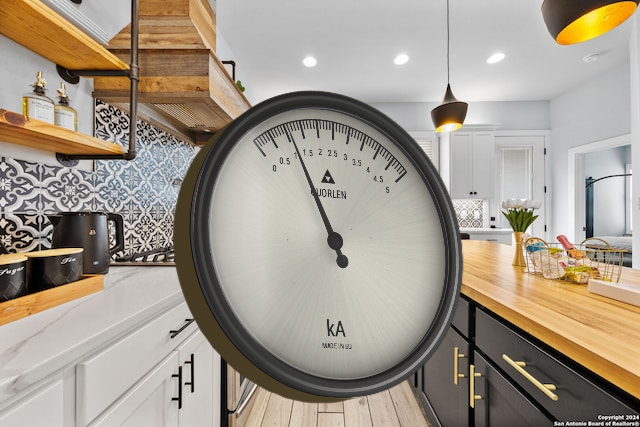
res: 1
